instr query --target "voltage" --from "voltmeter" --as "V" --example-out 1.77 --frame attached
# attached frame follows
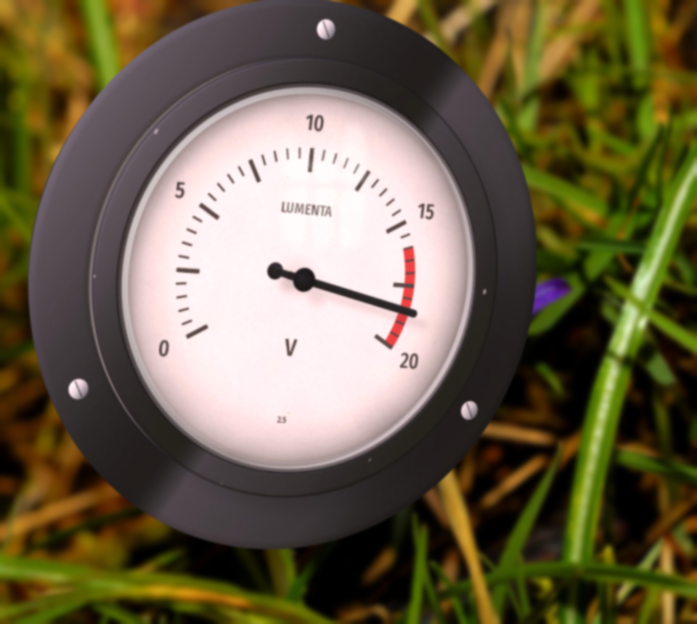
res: 18.5
